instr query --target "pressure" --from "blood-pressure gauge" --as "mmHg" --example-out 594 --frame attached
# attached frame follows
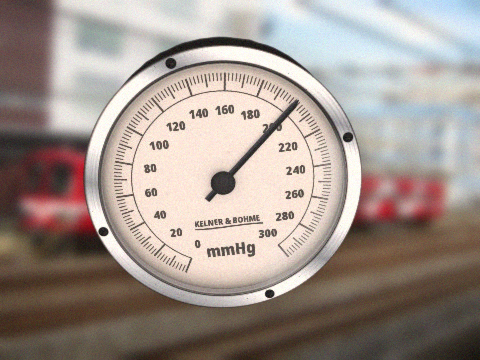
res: 200
